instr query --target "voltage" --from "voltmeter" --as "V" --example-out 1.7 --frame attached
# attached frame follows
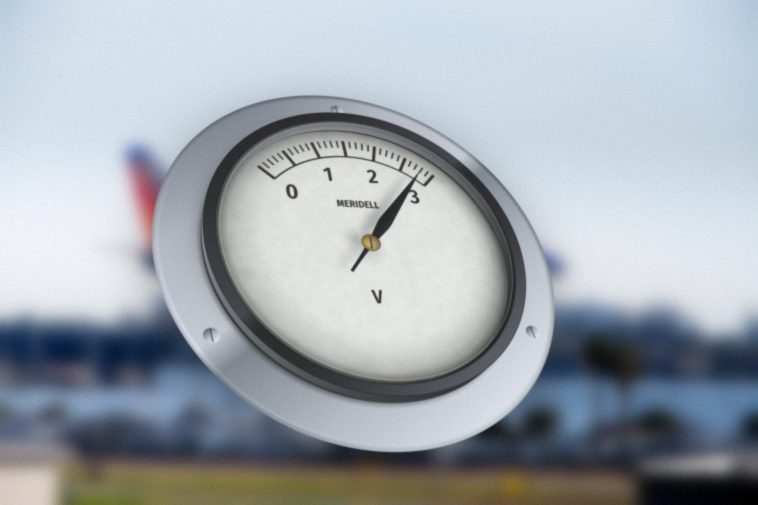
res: 2.8
